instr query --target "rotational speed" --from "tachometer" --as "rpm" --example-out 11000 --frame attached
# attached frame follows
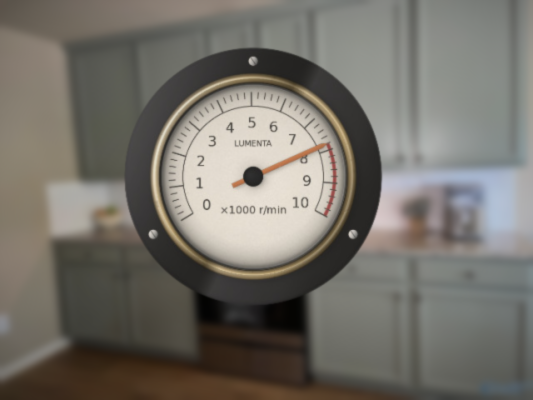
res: 7800
